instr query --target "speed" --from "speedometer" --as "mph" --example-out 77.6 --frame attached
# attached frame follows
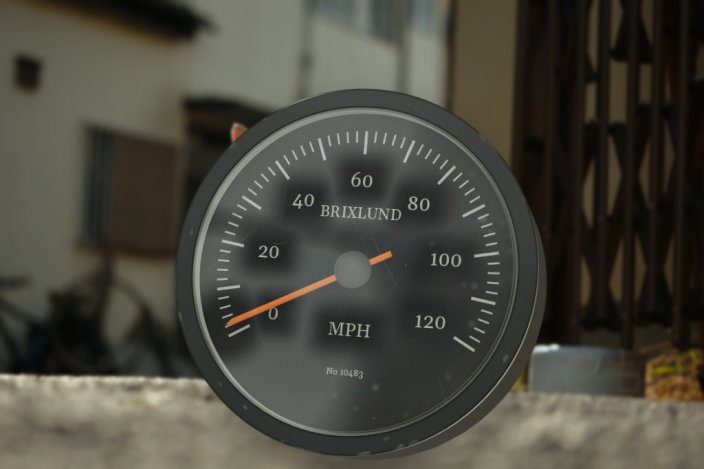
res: 2
